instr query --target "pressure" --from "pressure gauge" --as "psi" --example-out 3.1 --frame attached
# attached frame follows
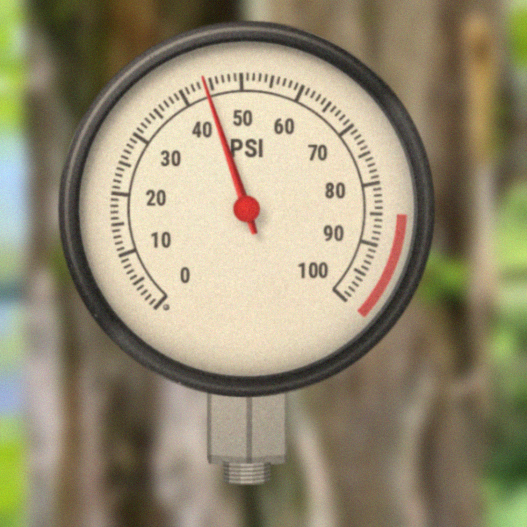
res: 44
